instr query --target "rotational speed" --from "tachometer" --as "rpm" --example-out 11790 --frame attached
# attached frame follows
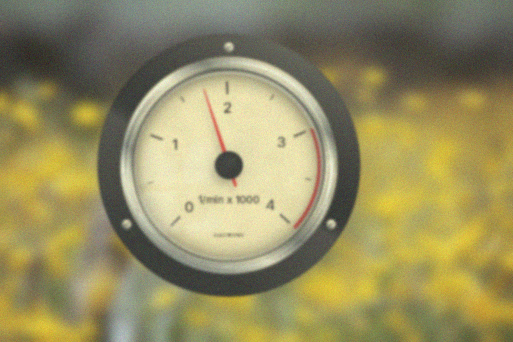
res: 1750
